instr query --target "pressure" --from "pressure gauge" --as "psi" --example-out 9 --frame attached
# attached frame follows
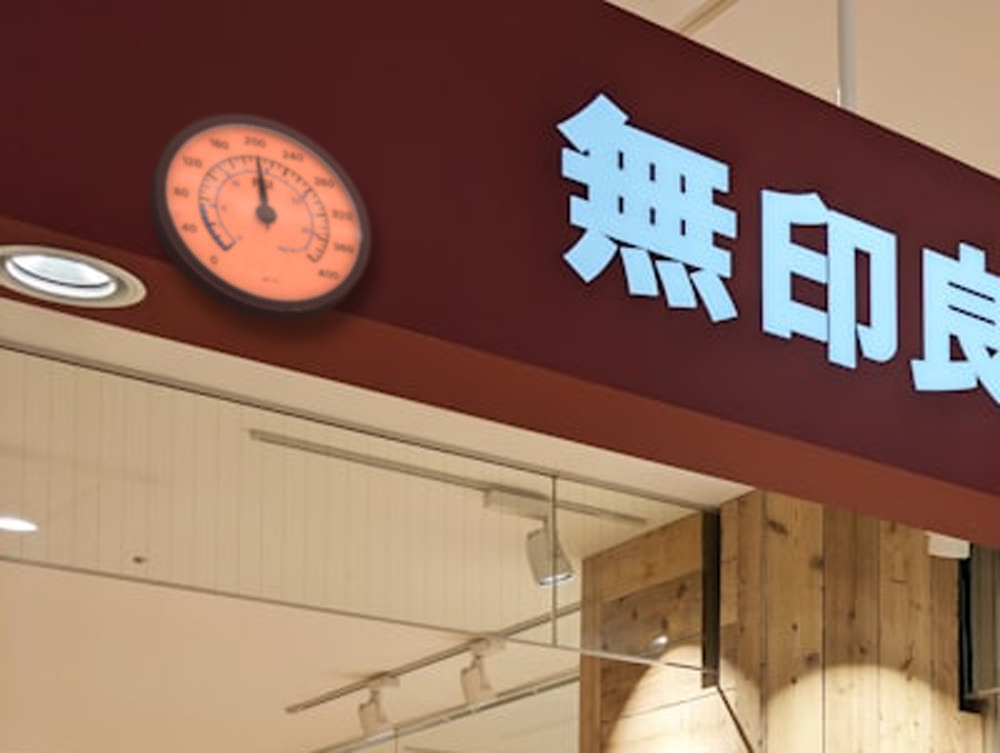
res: 200
